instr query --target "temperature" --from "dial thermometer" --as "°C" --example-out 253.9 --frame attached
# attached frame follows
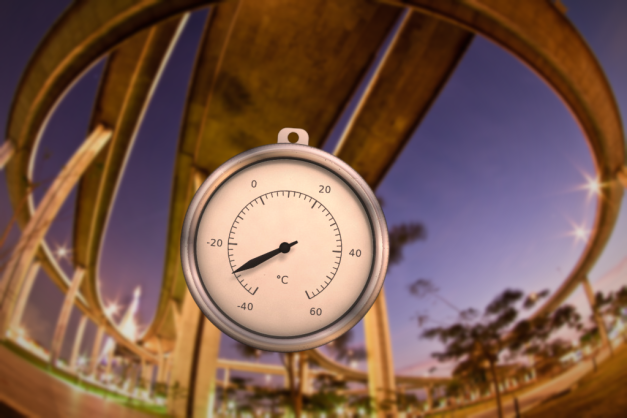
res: -30
